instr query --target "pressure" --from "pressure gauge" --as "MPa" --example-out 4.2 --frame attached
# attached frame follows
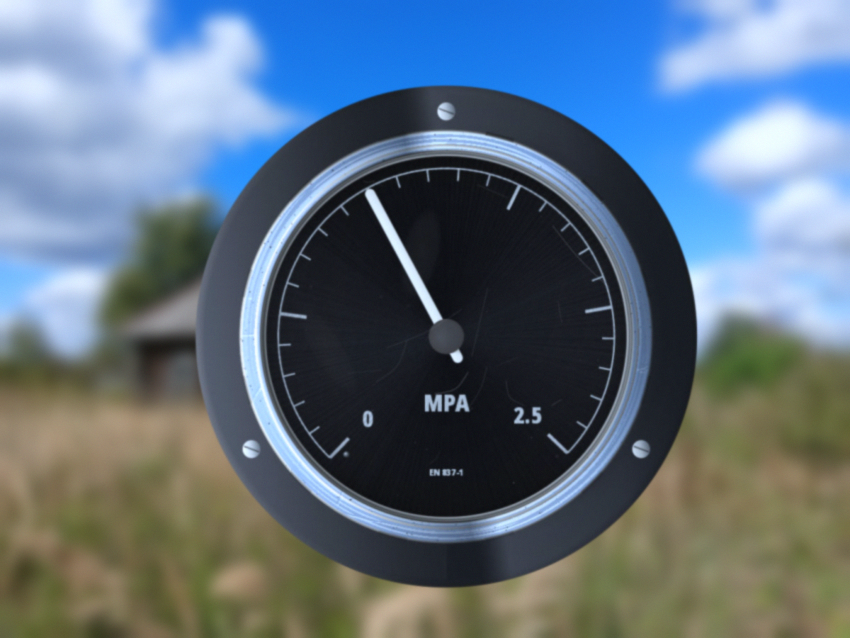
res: 1
